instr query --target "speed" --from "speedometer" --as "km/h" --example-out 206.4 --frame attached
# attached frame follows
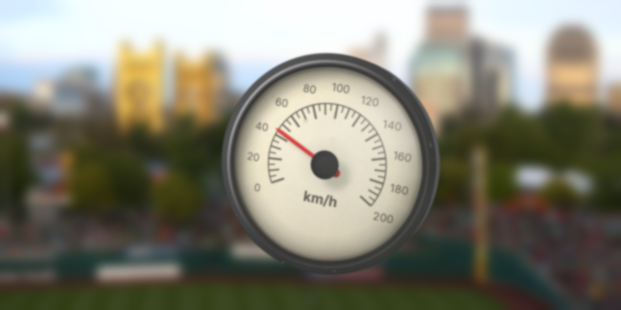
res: 45
